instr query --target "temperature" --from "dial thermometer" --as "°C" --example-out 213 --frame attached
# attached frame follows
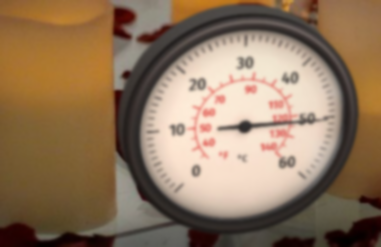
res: 50
